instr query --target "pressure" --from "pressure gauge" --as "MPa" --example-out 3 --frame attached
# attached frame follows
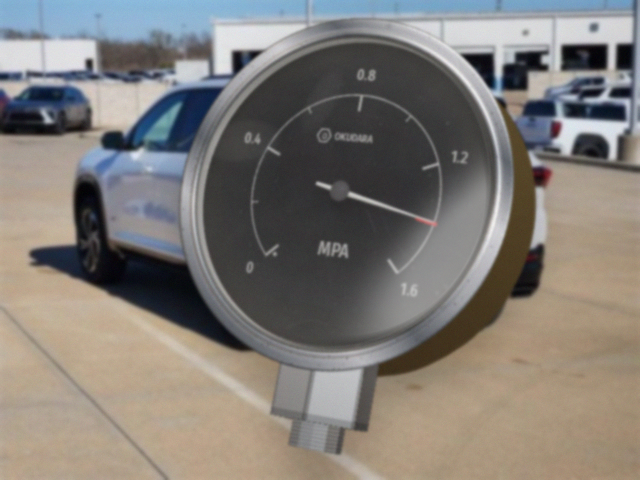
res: 1.4
